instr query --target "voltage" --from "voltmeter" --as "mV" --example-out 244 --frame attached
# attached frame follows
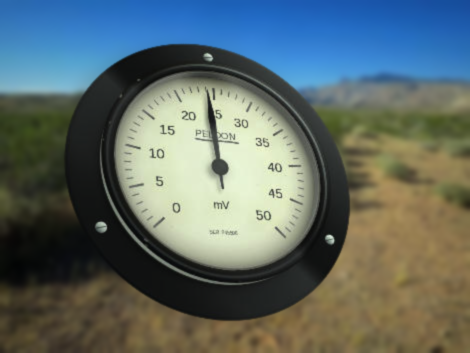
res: 24
